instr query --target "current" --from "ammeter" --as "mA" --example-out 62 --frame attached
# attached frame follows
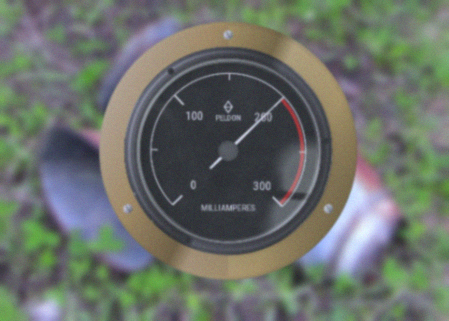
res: 200
